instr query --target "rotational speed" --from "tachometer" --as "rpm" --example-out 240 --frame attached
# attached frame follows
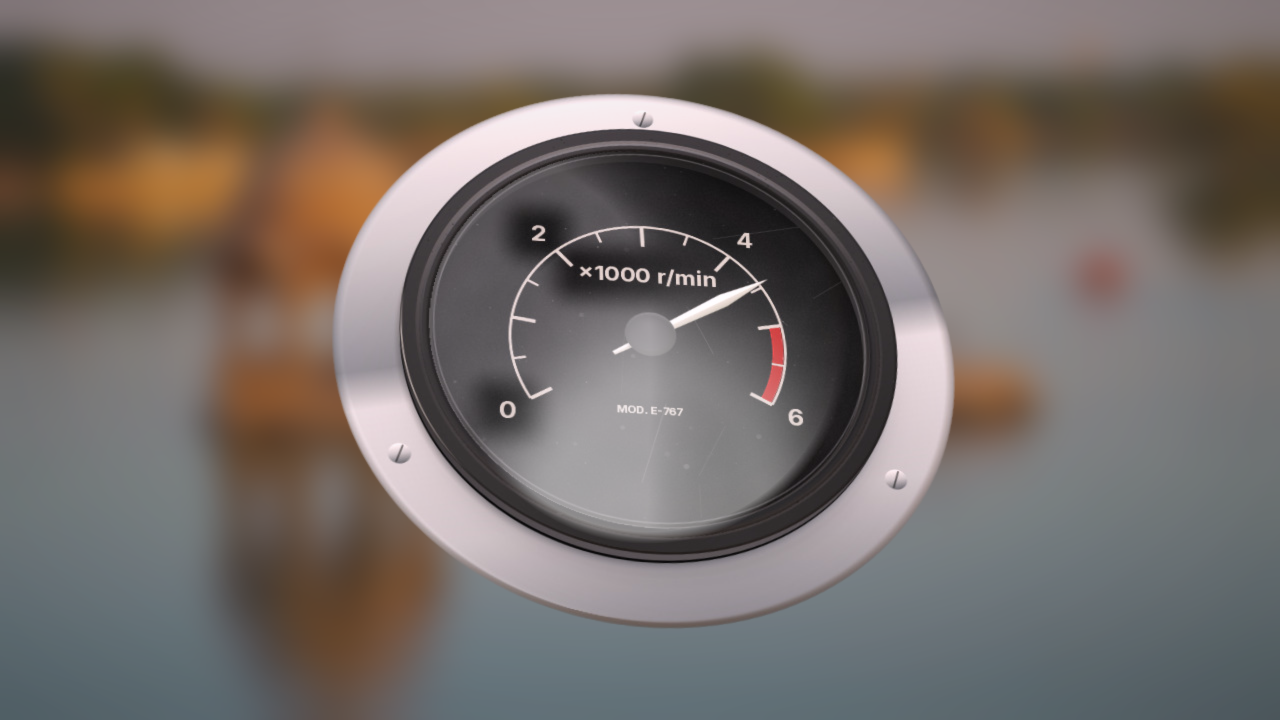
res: 4500
